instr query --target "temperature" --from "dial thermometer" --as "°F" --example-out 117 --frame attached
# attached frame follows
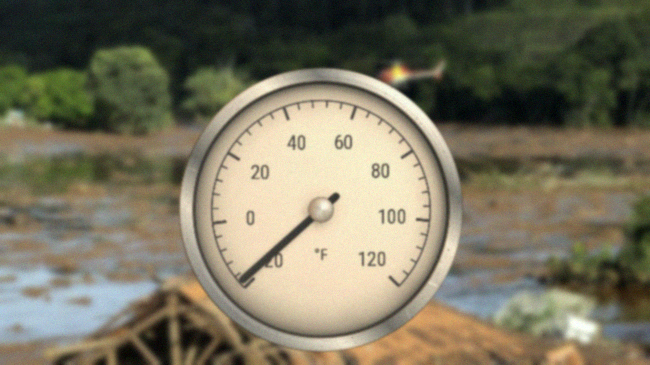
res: -18
